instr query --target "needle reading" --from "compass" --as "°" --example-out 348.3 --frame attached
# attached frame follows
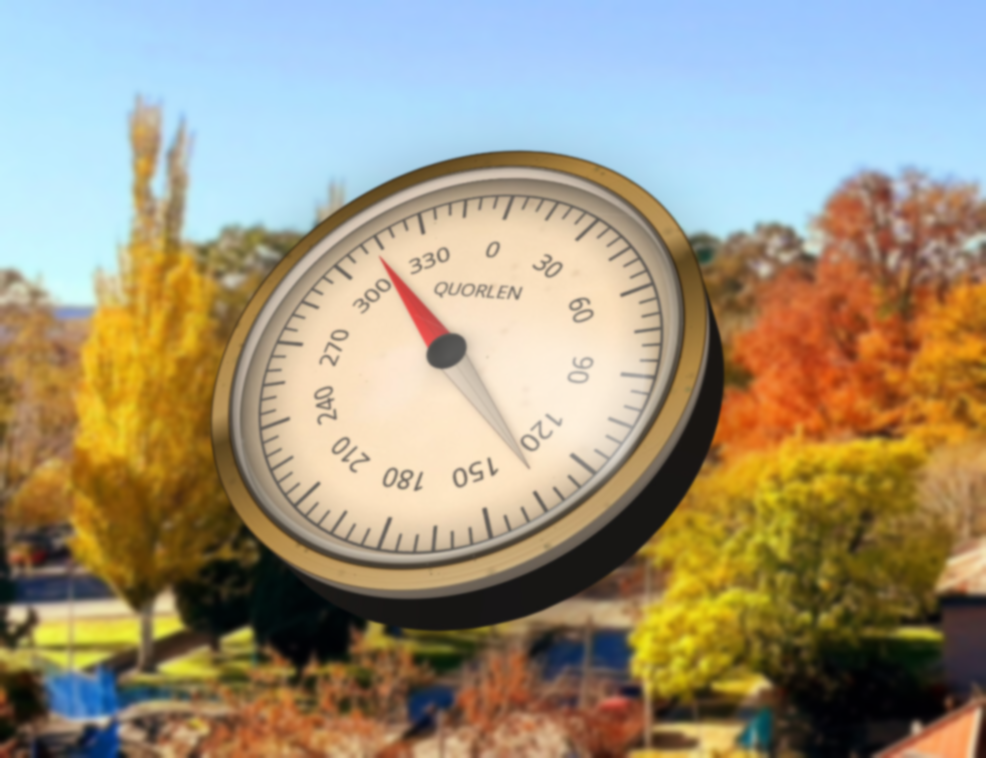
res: 312.5
